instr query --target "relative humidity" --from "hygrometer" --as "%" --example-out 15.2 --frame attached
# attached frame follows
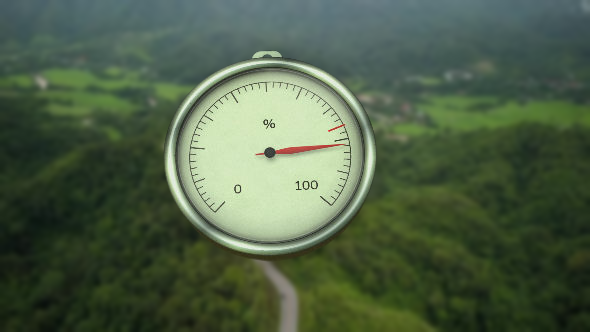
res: 82
